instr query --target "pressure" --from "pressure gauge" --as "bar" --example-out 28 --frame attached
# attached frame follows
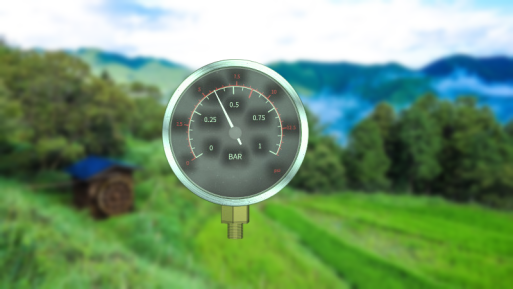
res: 0.4
